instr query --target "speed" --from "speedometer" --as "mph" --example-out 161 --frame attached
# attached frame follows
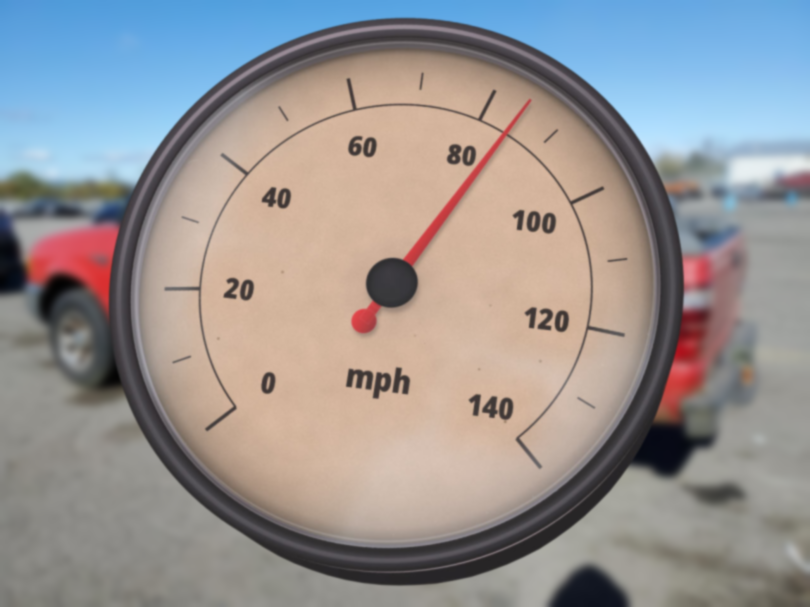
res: 85
